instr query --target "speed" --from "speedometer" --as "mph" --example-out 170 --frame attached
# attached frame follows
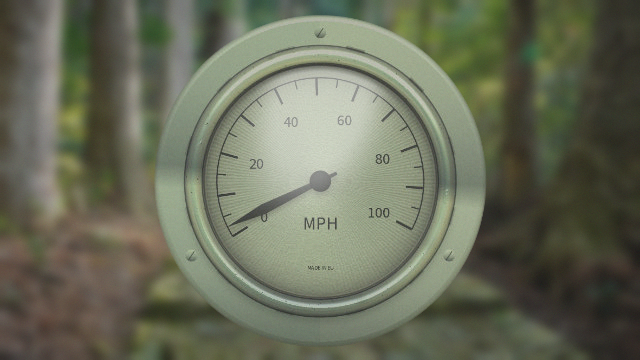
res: 2.5
